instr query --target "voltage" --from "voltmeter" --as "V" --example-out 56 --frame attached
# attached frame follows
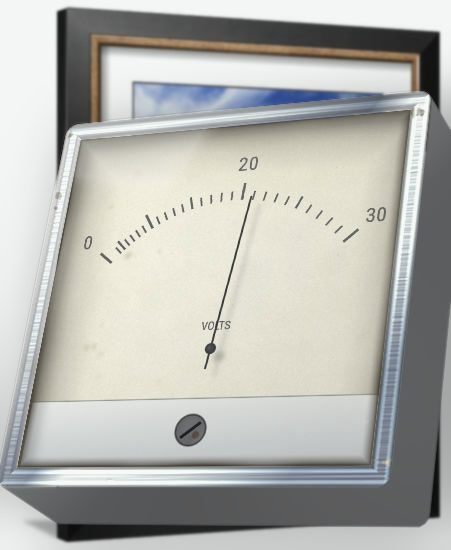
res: 21
